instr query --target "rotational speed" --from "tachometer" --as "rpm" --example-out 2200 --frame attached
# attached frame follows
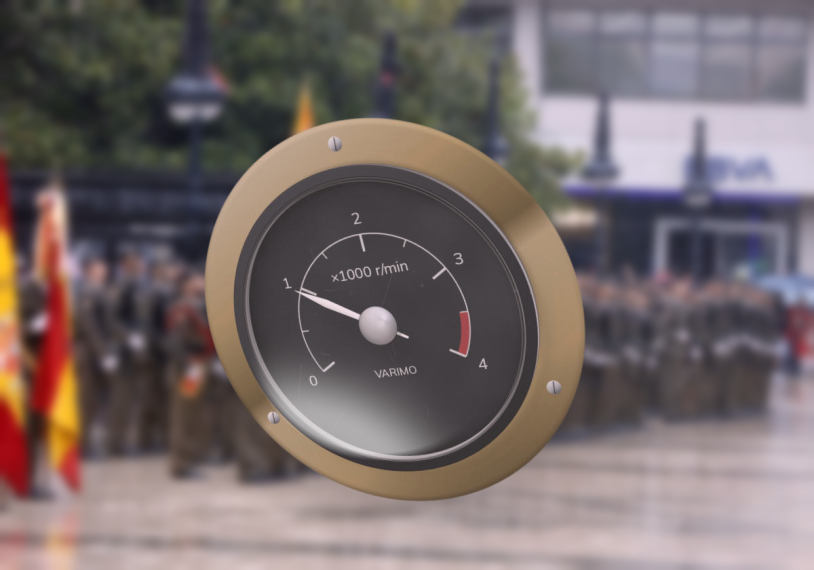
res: 1000
